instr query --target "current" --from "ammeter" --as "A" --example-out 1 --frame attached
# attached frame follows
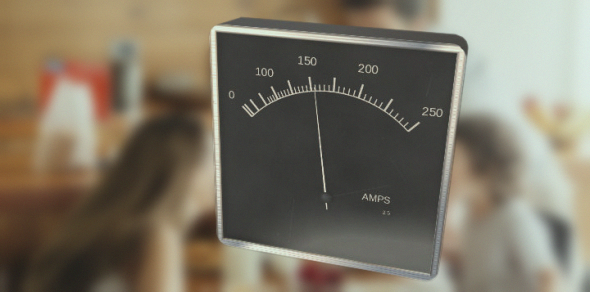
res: 155
